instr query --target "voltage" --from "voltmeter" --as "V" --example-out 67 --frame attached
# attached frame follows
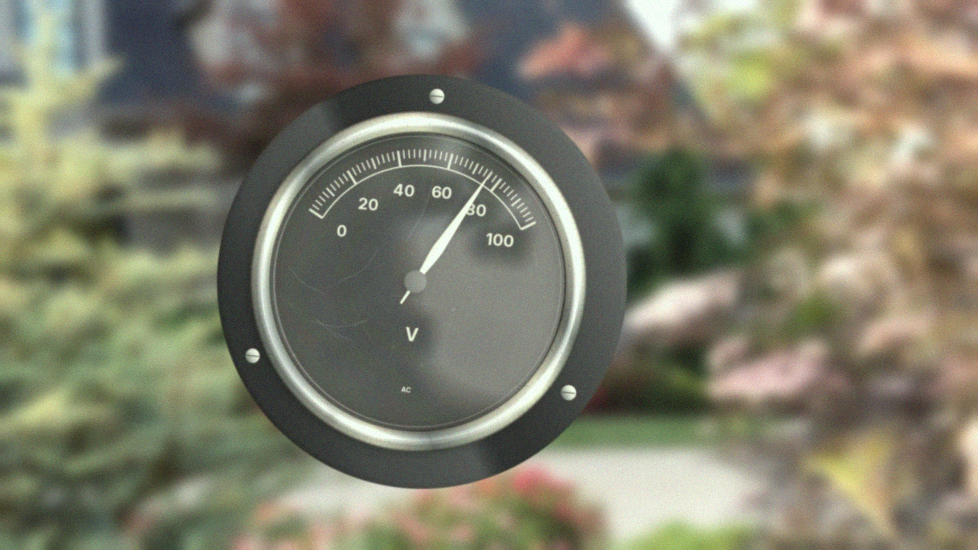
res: 76
